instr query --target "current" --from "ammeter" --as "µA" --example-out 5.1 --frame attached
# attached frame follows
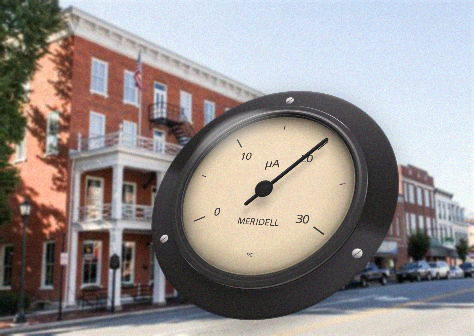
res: 20
